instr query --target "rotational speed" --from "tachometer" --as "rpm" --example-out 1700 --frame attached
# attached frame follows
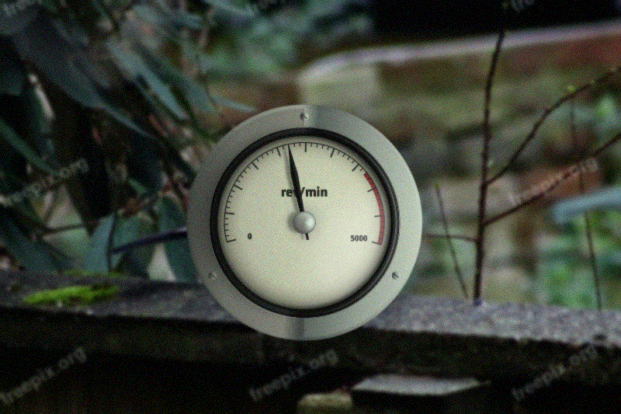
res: 2200
